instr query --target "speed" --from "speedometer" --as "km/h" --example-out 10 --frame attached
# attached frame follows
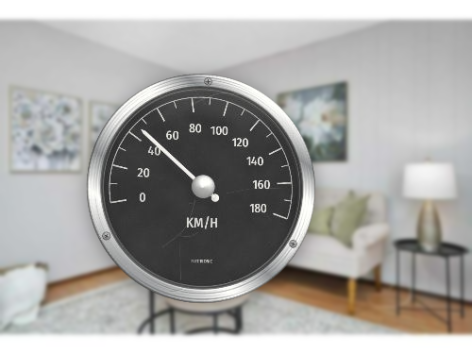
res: 45
